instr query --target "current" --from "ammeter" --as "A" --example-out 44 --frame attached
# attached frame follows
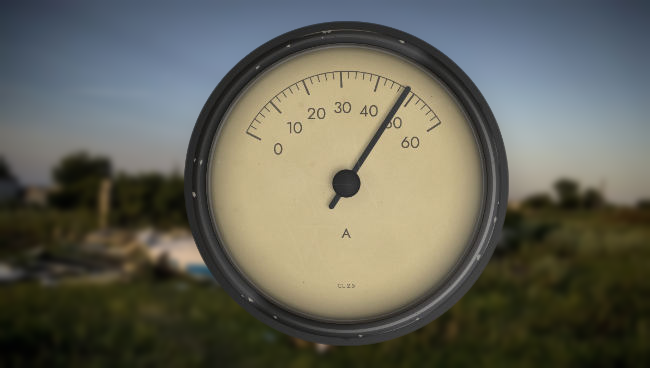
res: 48
